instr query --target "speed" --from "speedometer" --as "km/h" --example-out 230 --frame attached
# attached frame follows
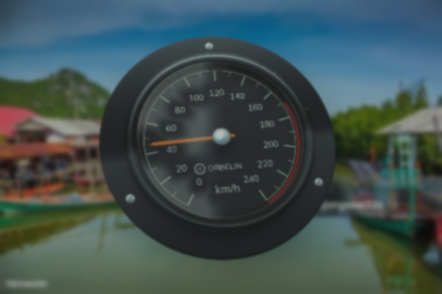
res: 45
